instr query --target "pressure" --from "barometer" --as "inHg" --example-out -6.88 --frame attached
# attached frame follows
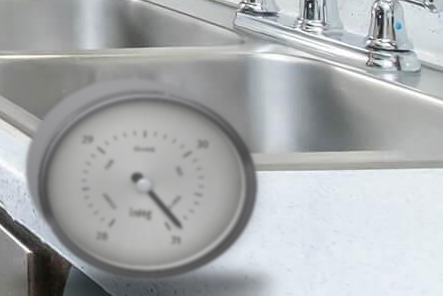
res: 30.9
